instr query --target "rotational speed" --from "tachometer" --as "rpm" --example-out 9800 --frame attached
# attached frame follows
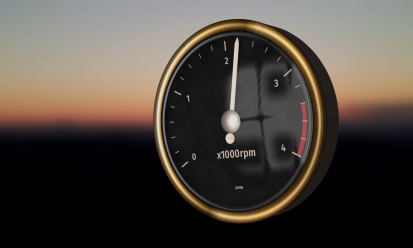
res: 2200
